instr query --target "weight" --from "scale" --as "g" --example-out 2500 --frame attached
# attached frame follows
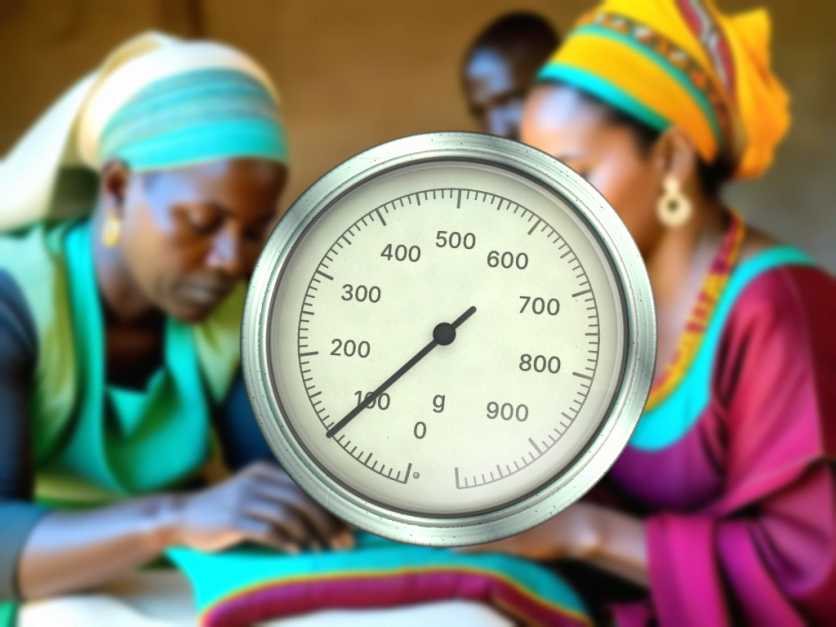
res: 100
